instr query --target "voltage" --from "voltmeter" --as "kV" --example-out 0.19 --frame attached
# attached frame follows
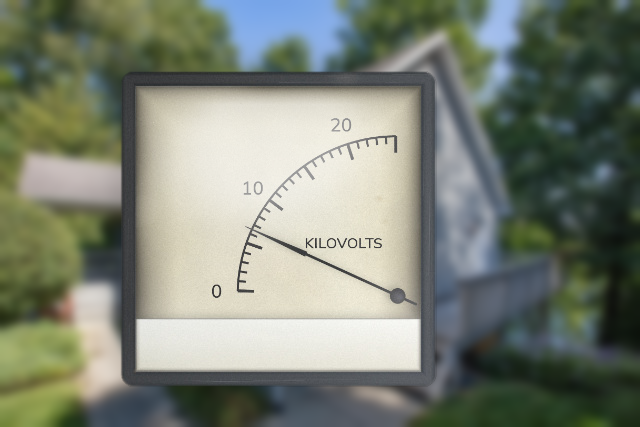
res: 6.5
